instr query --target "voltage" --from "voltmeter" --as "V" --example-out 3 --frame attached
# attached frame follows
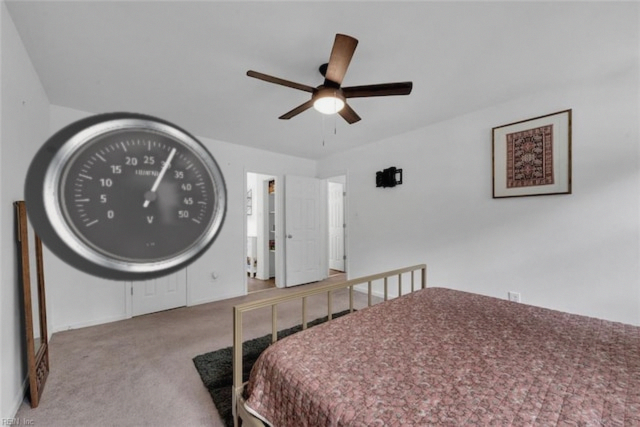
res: 30
